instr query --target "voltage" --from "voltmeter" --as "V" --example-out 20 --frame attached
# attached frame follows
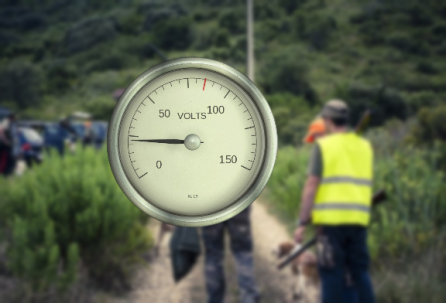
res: 22.5
